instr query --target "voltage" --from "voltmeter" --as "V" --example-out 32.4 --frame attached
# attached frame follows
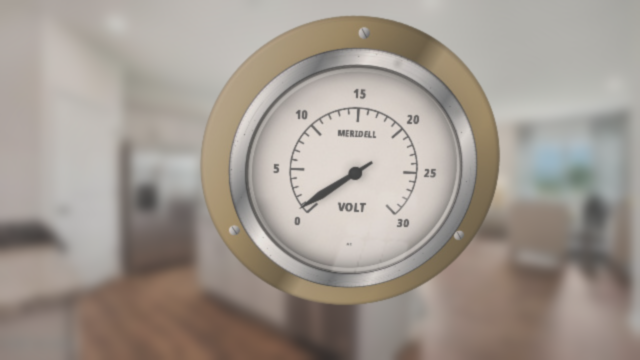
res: 1
